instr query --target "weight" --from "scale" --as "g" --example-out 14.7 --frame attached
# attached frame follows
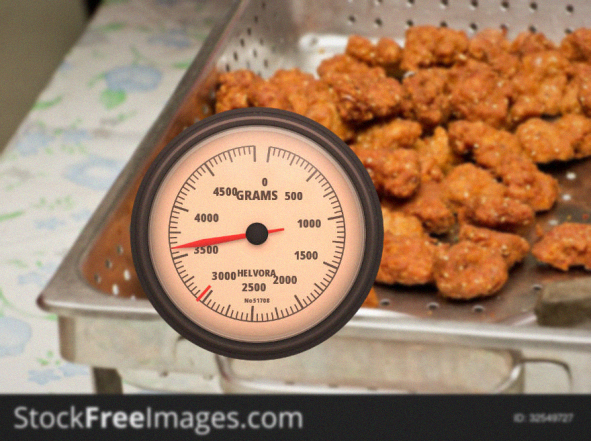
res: 3600
